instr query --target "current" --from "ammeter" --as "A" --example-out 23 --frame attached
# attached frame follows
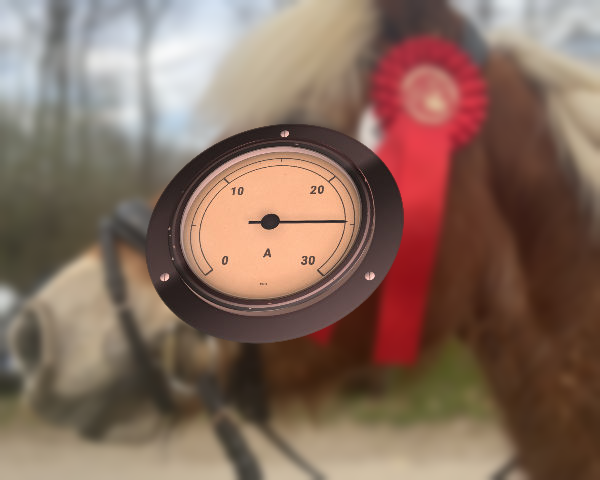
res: 25
